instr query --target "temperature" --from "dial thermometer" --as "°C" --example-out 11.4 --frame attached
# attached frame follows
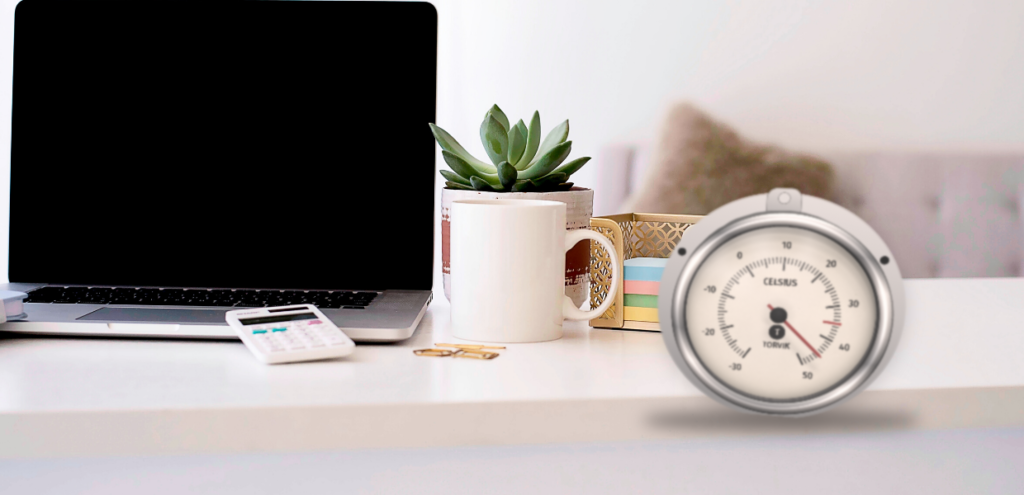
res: 45
